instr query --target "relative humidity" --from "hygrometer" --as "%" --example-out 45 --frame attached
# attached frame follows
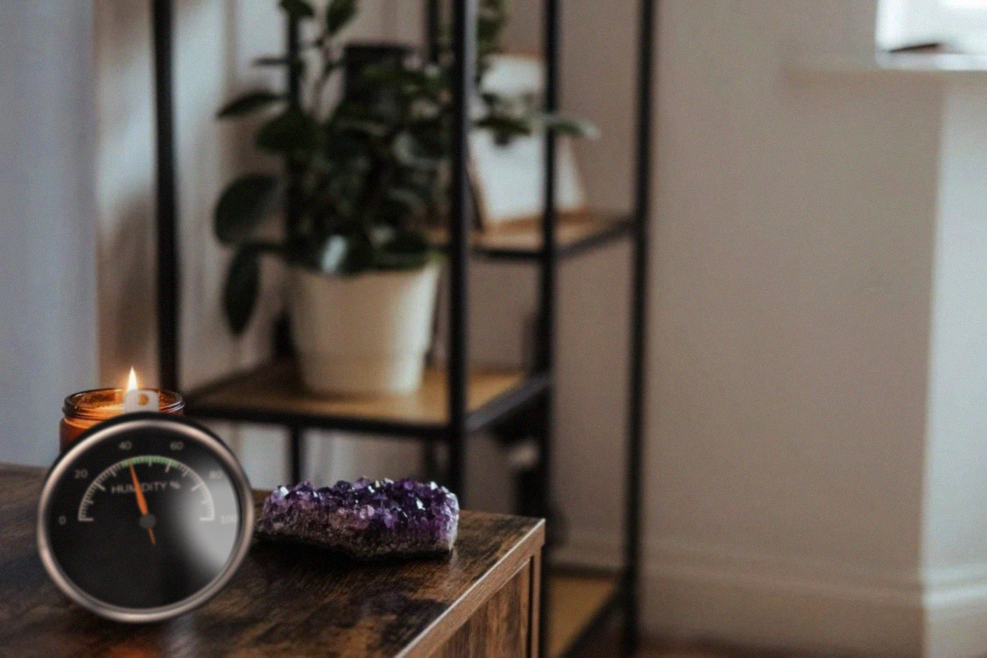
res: 40
